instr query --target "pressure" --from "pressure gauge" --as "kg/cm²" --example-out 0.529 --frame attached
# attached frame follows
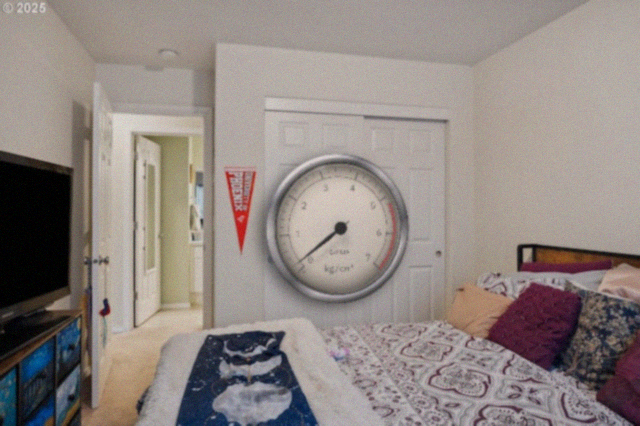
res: 0.2
